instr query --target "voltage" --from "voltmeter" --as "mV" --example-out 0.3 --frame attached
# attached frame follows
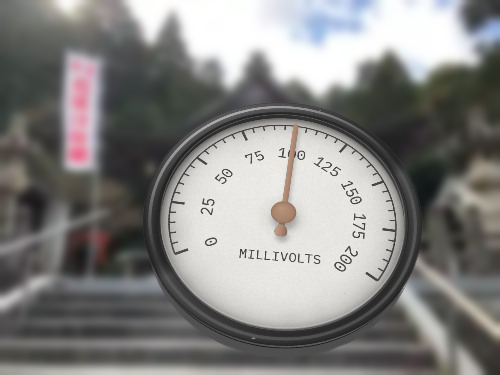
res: 100
